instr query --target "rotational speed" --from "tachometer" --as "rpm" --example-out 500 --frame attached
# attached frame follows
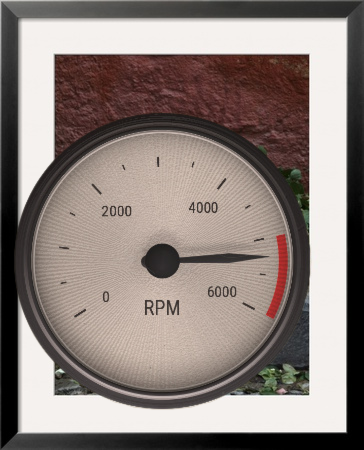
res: 5250
